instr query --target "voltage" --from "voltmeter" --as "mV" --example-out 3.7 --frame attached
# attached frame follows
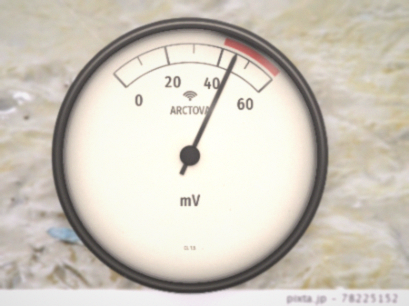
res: 45
